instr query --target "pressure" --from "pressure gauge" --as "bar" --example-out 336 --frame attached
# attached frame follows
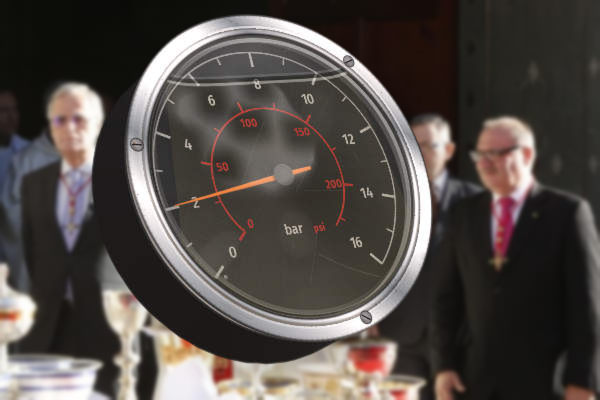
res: 2
